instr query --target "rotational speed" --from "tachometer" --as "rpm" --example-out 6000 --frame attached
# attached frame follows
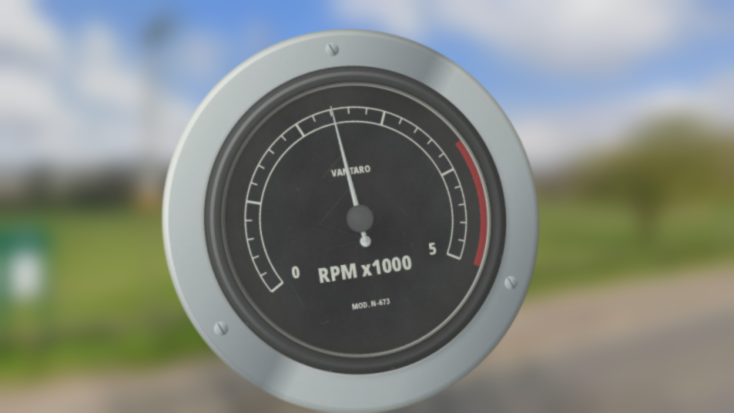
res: 2400
